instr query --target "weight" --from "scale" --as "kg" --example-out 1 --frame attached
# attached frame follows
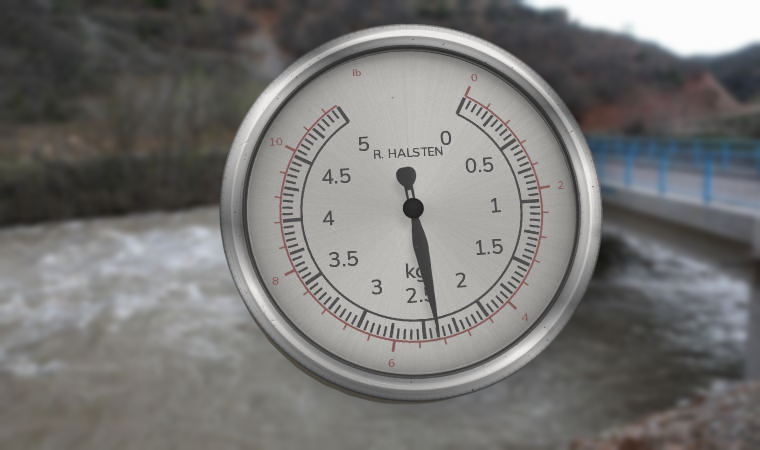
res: 2.4
